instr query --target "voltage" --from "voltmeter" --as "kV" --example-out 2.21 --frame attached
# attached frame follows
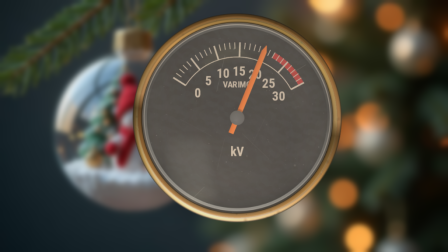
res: 20
